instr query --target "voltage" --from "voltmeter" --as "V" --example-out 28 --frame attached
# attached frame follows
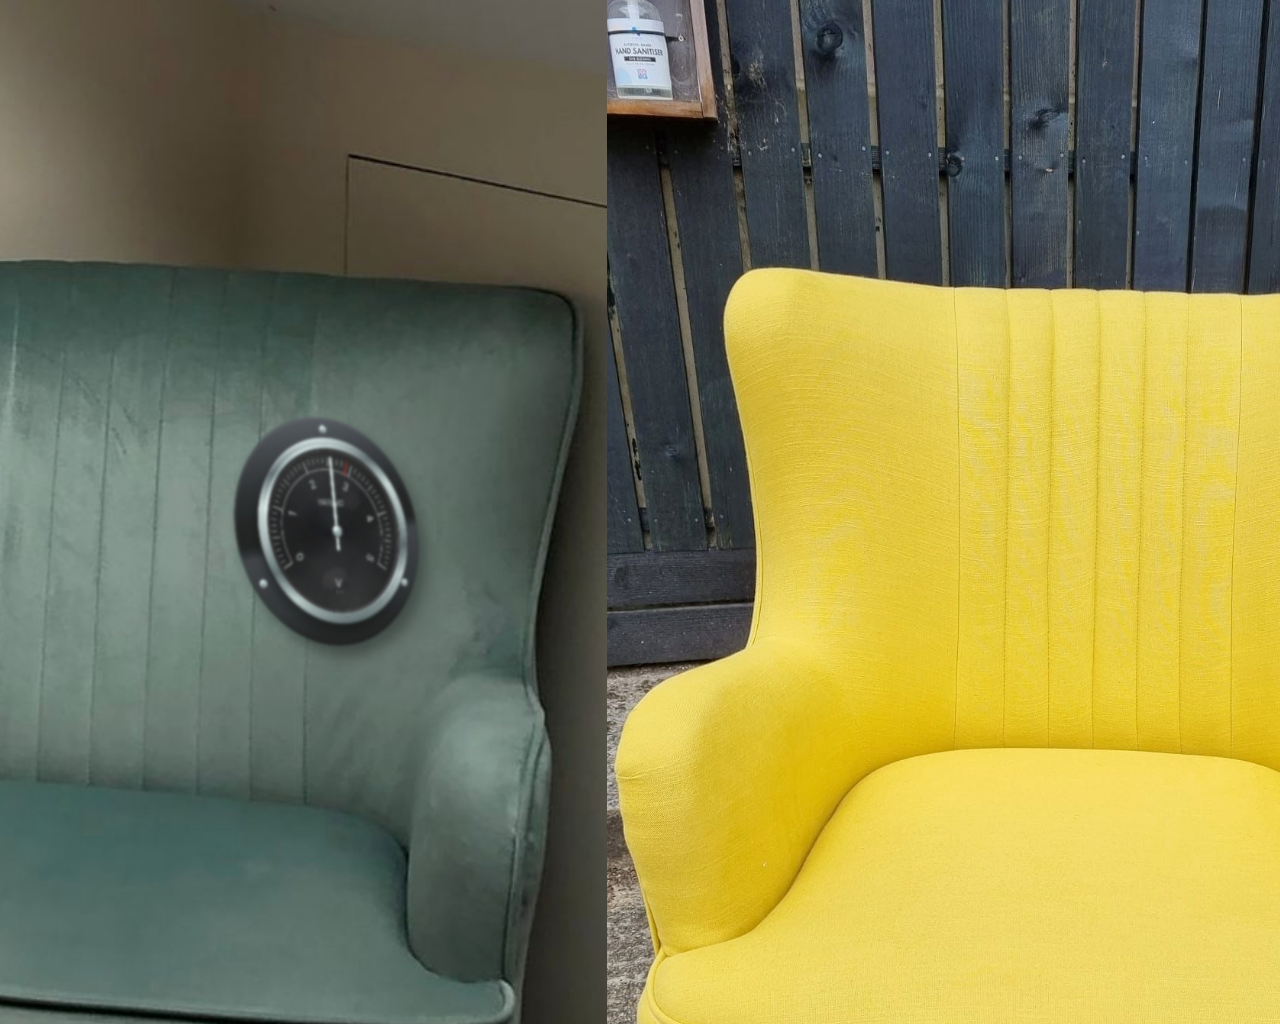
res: 2.5
